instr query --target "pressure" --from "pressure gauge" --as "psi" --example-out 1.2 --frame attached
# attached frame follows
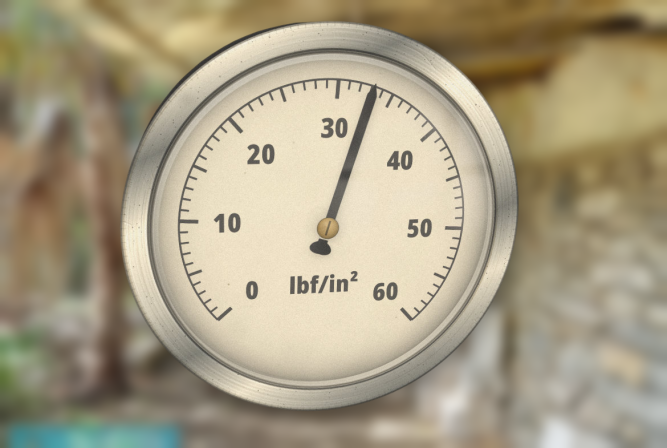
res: 33
